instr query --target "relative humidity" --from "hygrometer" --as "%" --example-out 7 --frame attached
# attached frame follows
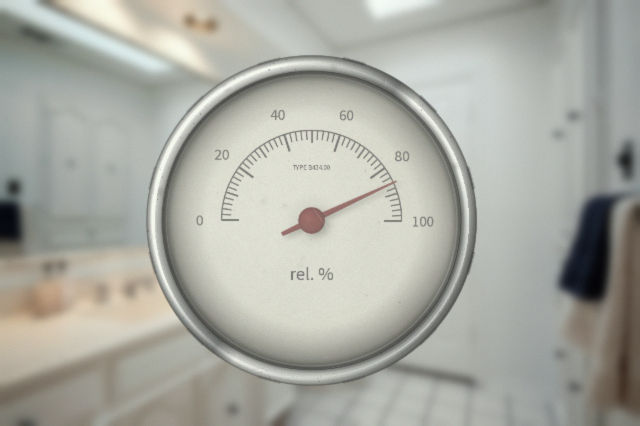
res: 86
